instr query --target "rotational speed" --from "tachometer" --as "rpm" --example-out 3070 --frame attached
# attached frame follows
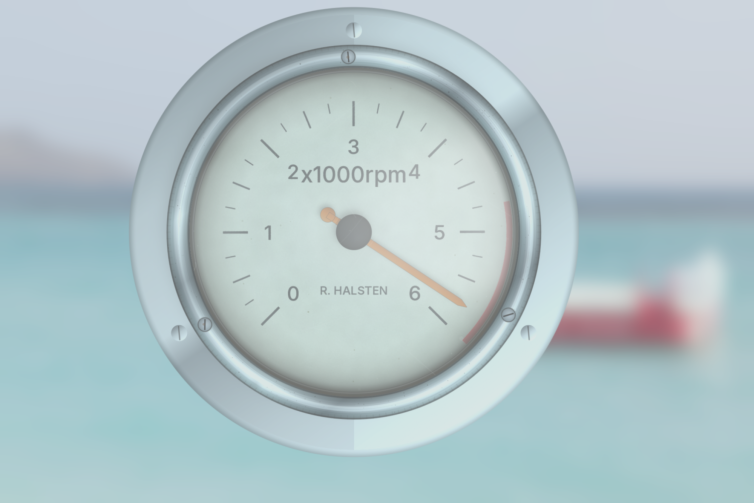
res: 5750
